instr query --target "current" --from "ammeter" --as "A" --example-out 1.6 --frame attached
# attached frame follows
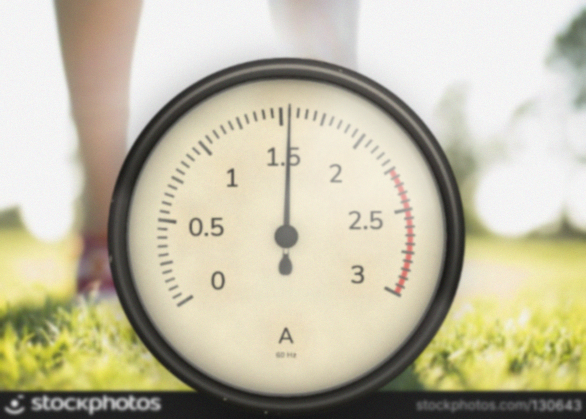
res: 1.55
